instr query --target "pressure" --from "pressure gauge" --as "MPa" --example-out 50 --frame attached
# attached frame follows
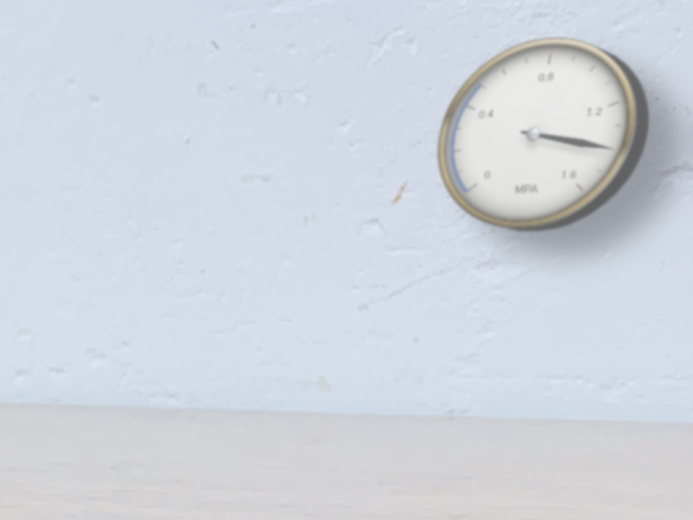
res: 1.4
